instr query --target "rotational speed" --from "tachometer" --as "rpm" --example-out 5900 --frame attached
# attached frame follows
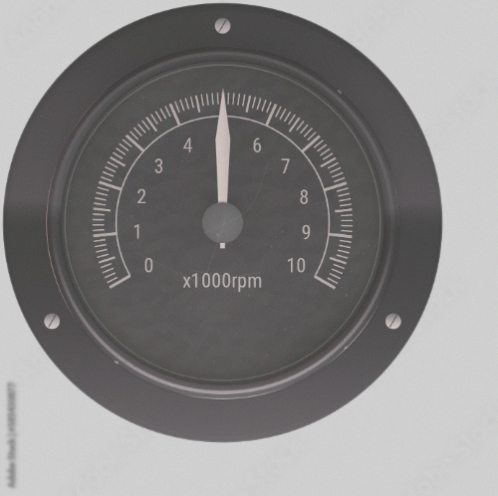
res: 5000
